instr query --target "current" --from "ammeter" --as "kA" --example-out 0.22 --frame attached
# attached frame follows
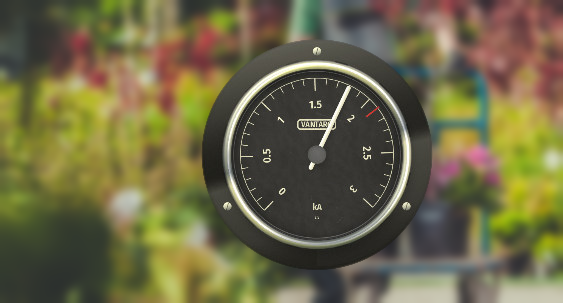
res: 1.8
